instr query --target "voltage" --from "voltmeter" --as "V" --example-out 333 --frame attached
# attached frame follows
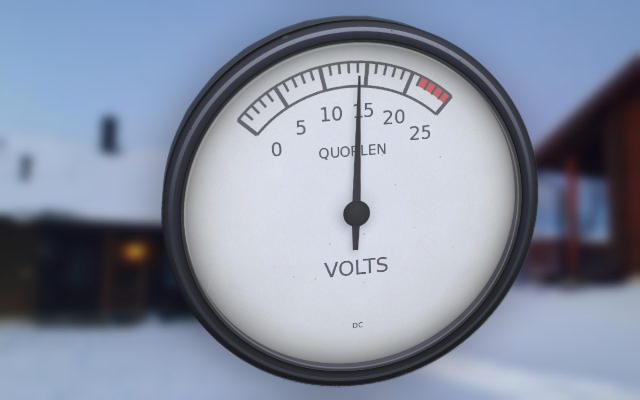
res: 14
